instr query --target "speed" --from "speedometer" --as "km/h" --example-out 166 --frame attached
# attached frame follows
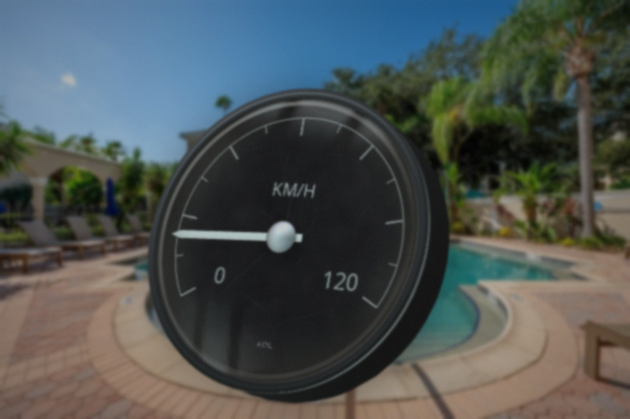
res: 15
